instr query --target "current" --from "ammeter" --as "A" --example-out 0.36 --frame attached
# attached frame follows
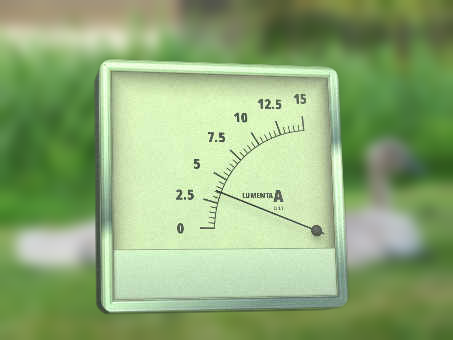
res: 3.5
